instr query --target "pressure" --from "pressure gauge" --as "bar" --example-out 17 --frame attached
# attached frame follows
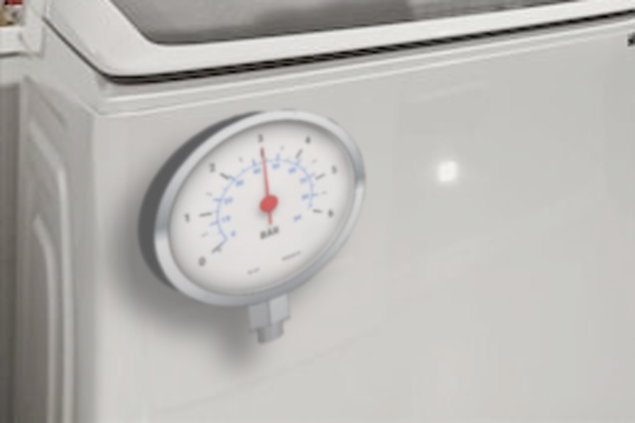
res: 3
